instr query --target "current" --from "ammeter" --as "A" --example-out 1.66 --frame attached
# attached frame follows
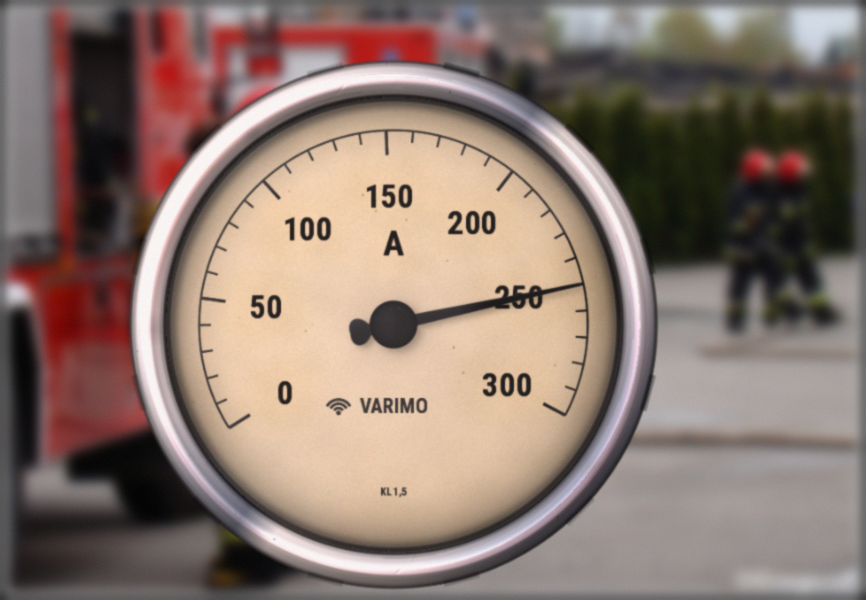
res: 250
